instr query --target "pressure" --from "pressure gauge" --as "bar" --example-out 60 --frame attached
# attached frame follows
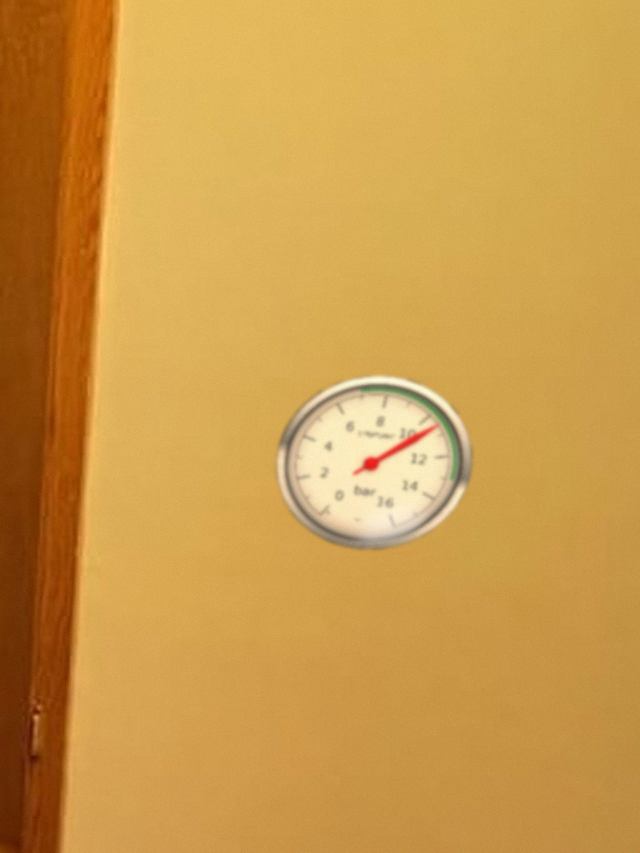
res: 10.5
